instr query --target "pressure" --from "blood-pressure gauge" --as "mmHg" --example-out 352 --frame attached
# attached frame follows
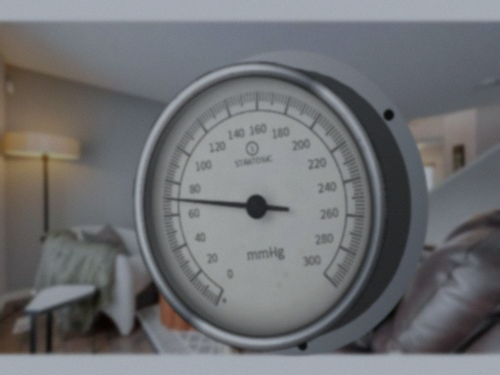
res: 70
